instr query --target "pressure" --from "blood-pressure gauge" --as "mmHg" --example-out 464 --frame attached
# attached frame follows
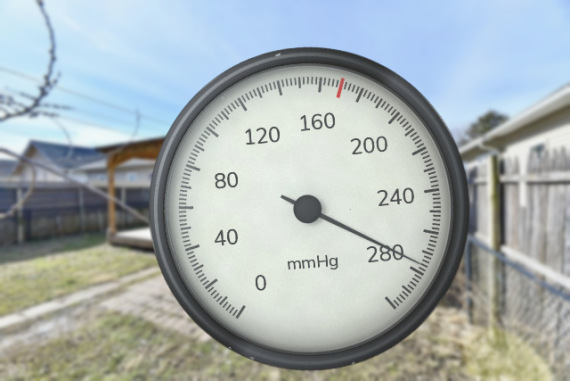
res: 276
